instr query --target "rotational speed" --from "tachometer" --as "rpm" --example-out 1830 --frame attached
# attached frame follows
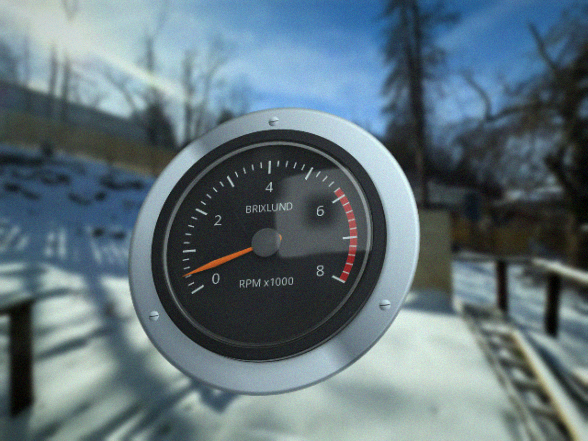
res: 400
